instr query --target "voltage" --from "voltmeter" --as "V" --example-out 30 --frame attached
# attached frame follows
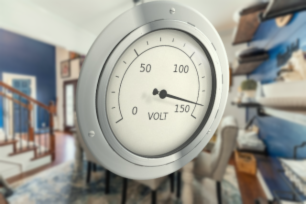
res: 140
